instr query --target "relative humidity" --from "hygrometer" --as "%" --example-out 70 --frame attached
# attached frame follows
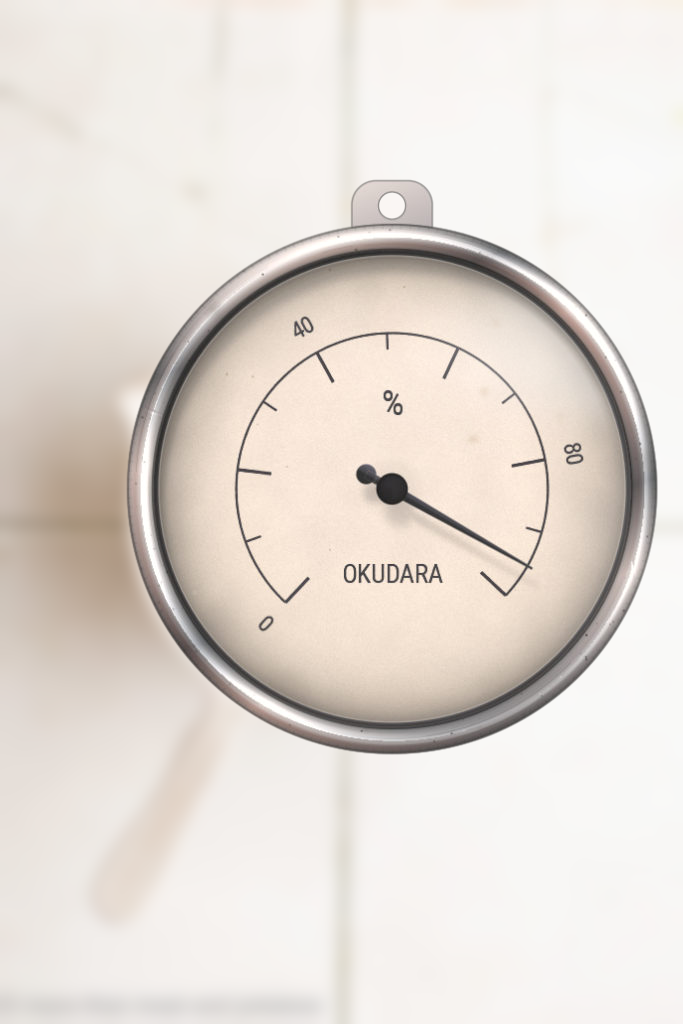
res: 95
